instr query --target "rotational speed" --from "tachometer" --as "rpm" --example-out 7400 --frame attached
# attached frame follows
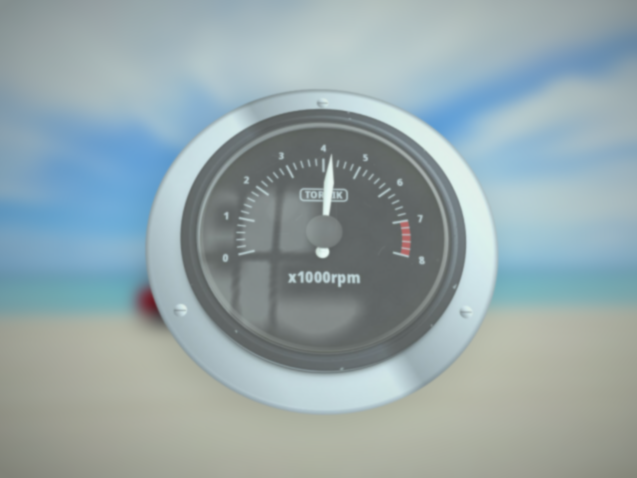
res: 4200
